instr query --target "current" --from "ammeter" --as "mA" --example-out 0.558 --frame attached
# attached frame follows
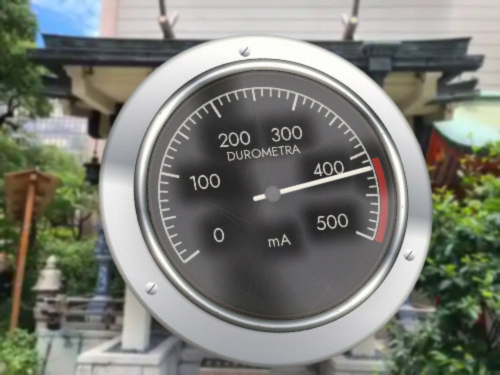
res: 420
